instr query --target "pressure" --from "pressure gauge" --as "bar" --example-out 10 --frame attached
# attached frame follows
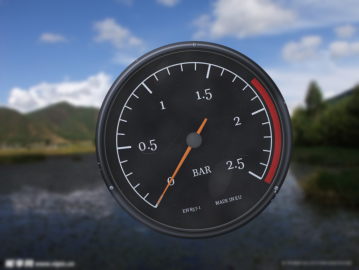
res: 0
